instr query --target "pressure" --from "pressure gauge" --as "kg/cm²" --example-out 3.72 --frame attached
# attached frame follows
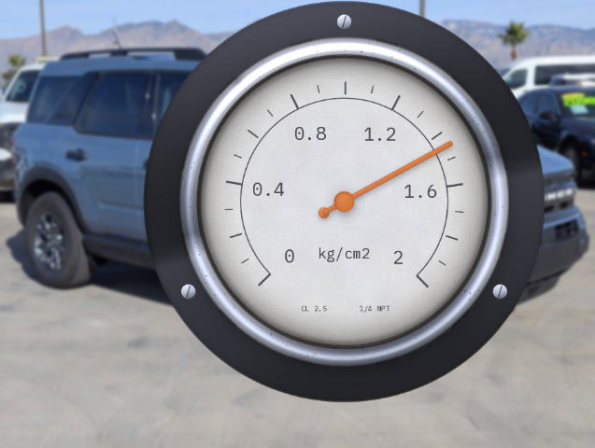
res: 1.45
